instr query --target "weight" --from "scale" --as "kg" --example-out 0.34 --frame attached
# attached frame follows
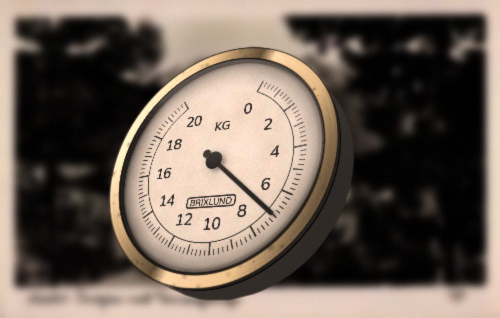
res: 7
